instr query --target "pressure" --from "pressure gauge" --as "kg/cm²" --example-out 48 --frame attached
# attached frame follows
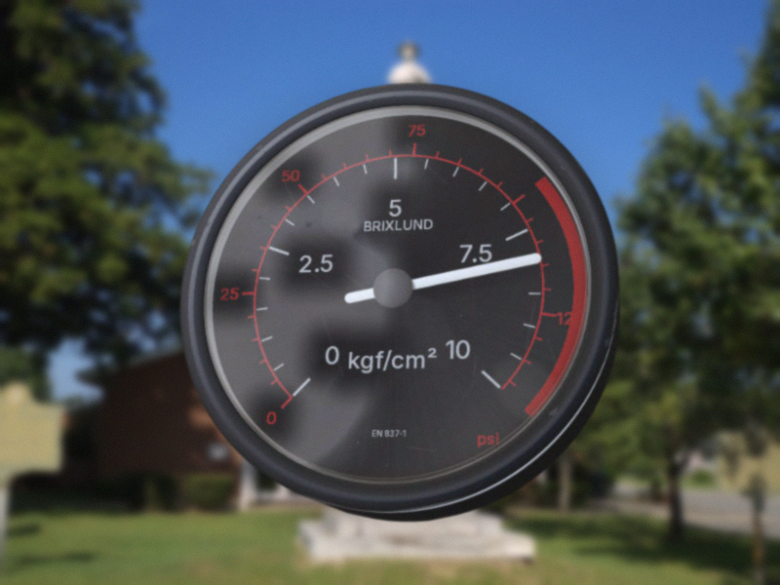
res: 8
